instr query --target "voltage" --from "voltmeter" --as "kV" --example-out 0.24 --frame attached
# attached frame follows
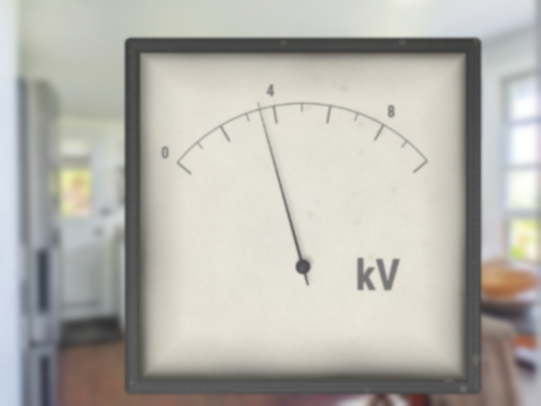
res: 3.5
